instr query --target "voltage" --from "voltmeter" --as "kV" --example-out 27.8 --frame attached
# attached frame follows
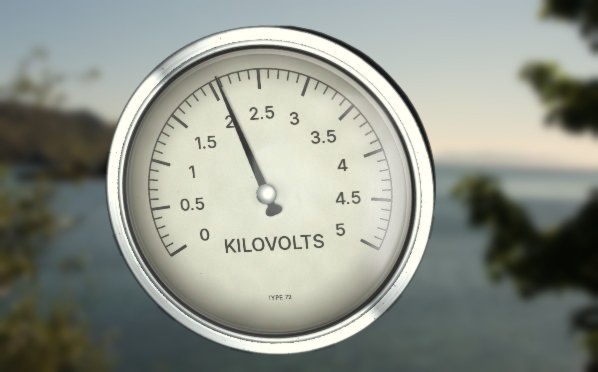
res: 2.1
